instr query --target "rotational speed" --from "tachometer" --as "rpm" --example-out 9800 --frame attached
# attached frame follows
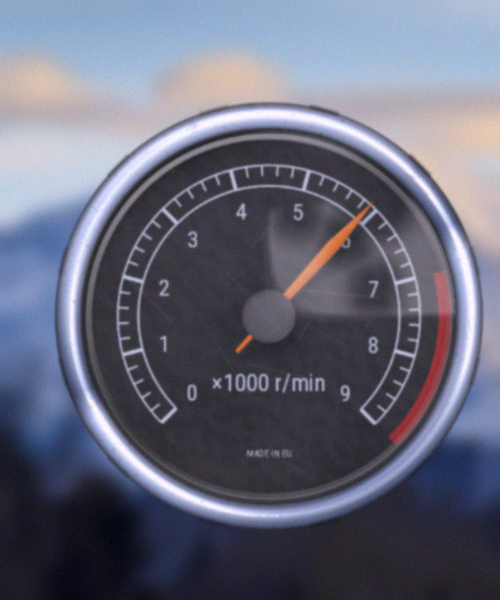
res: 5900
